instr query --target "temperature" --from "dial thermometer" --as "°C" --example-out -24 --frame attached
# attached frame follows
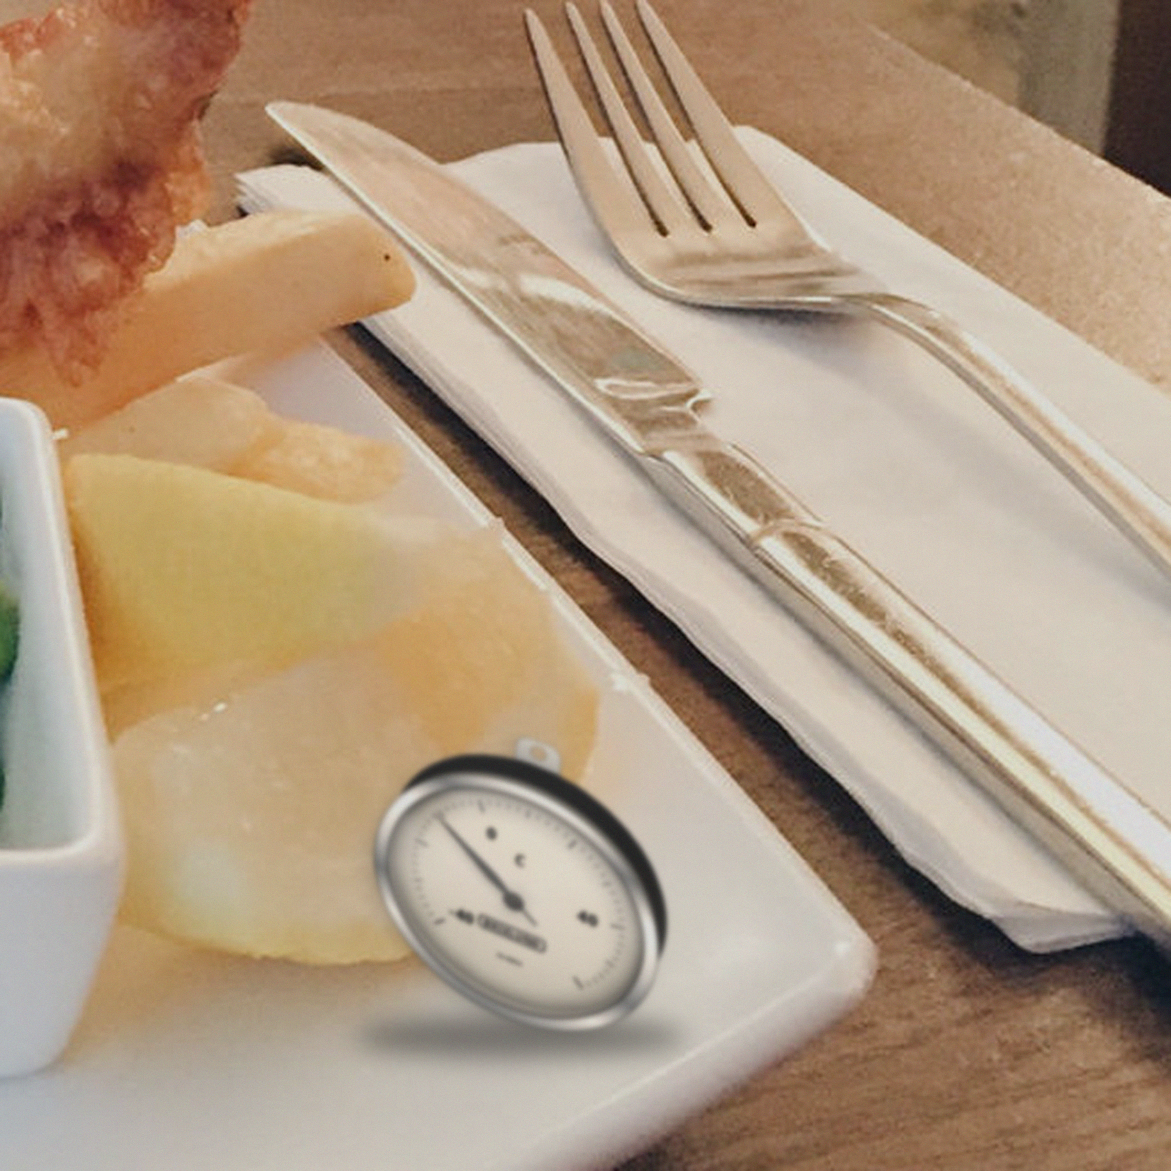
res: -10
